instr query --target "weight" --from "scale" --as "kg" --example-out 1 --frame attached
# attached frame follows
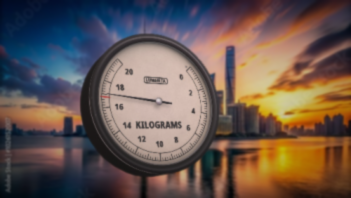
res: 17
